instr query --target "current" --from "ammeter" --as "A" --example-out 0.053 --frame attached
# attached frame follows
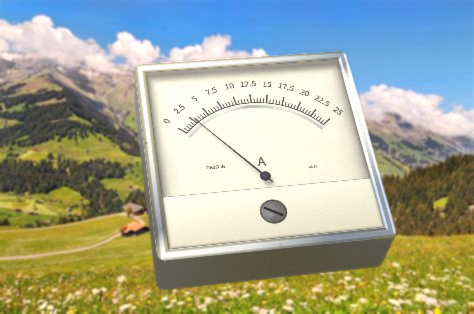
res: 2.5
